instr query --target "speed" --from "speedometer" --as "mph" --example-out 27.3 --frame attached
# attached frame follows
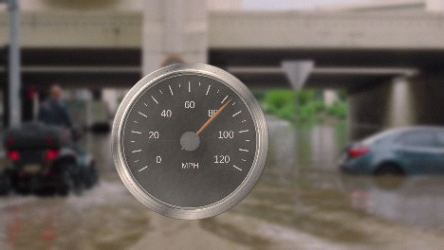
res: 82.5
